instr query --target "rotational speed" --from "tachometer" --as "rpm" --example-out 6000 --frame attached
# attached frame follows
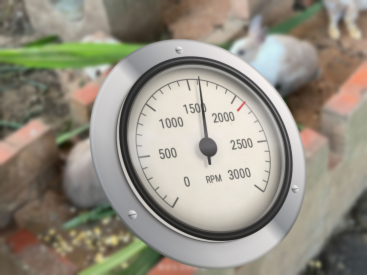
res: 1600
